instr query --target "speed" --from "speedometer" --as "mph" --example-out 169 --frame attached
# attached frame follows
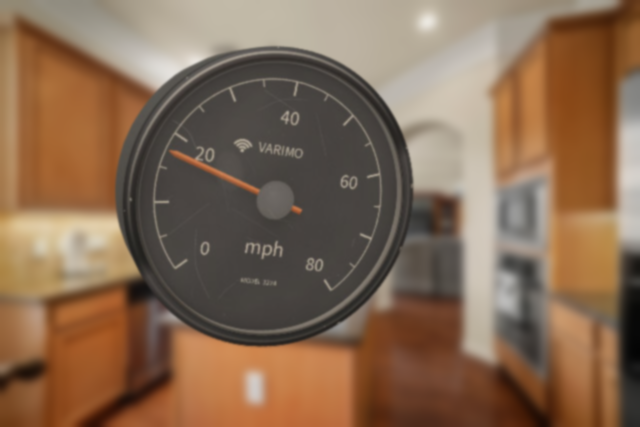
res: 17.5
